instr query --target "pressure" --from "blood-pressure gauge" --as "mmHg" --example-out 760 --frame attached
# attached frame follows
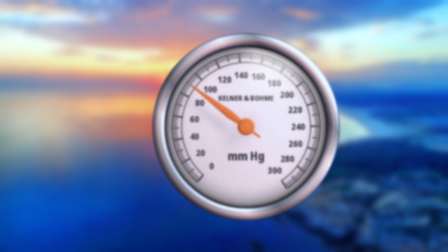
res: 90
